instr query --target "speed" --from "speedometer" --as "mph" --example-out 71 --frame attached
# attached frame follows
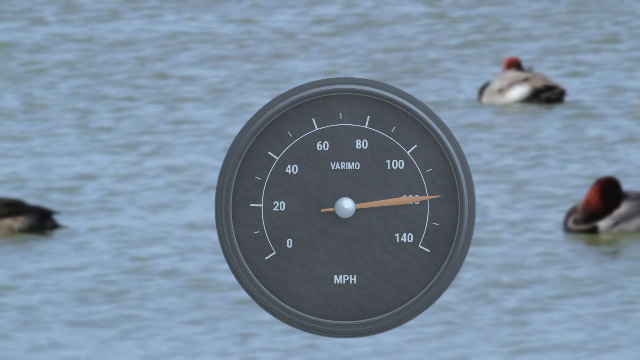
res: 120
